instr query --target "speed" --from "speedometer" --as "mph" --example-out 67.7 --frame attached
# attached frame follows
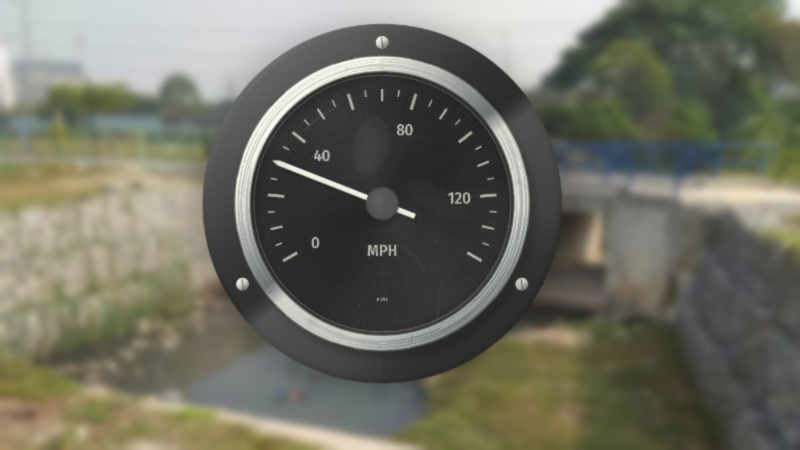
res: 30
